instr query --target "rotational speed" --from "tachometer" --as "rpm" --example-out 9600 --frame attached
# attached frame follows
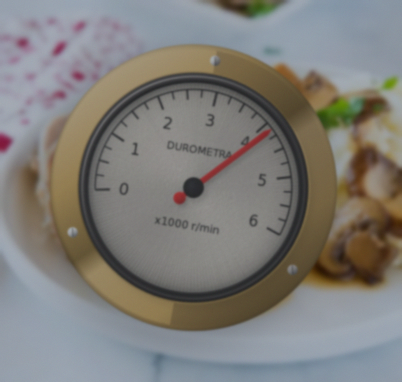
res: 4125
